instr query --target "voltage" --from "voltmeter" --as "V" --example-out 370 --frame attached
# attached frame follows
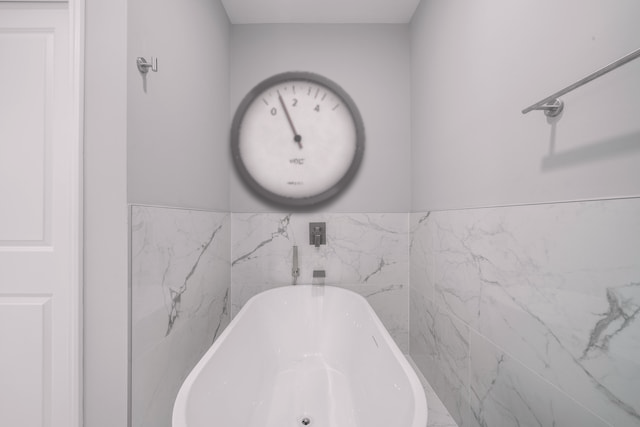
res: 1
